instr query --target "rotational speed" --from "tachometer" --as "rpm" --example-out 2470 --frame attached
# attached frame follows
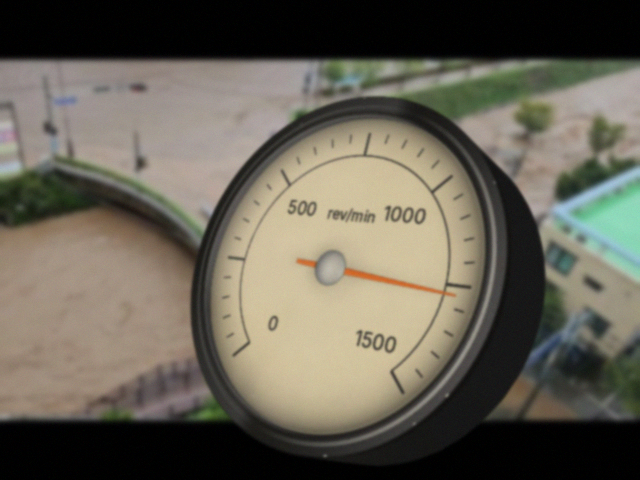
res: 1275
